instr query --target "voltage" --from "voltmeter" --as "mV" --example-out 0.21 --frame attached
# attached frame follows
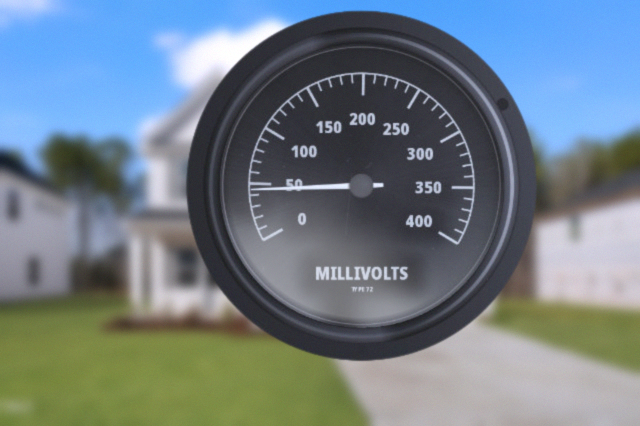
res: 45
